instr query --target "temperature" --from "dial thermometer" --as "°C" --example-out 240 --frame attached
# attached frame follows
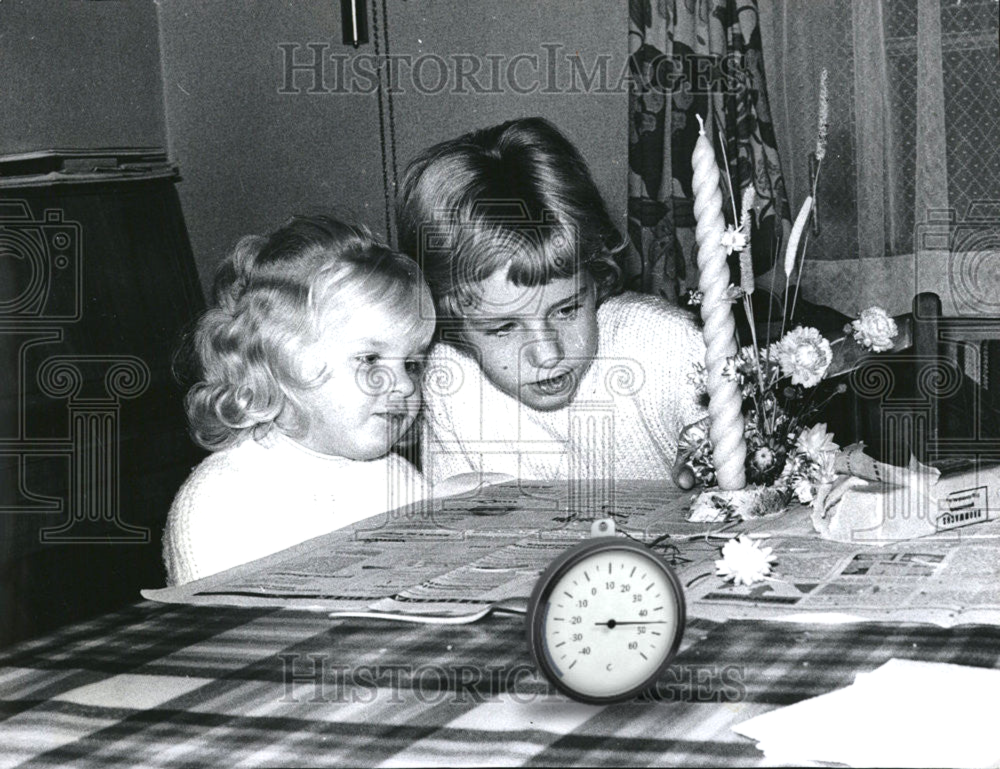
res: 45
